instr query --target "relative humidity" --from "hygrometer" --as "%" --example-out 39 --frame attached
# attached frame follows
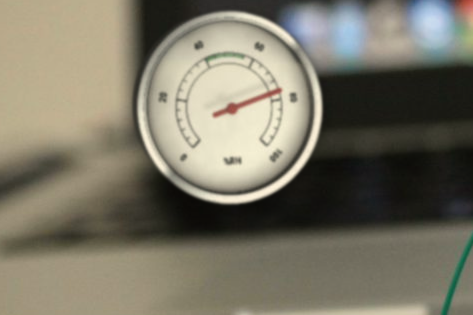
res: 76
